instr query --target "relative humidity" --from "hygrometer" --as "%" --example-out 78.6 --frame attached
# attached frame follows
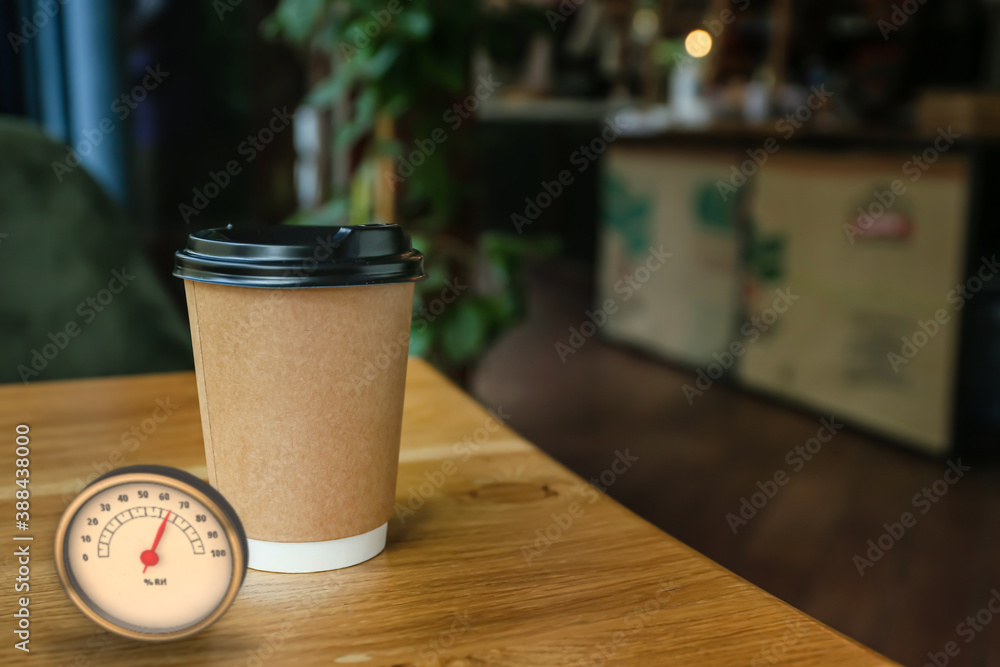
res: 65
